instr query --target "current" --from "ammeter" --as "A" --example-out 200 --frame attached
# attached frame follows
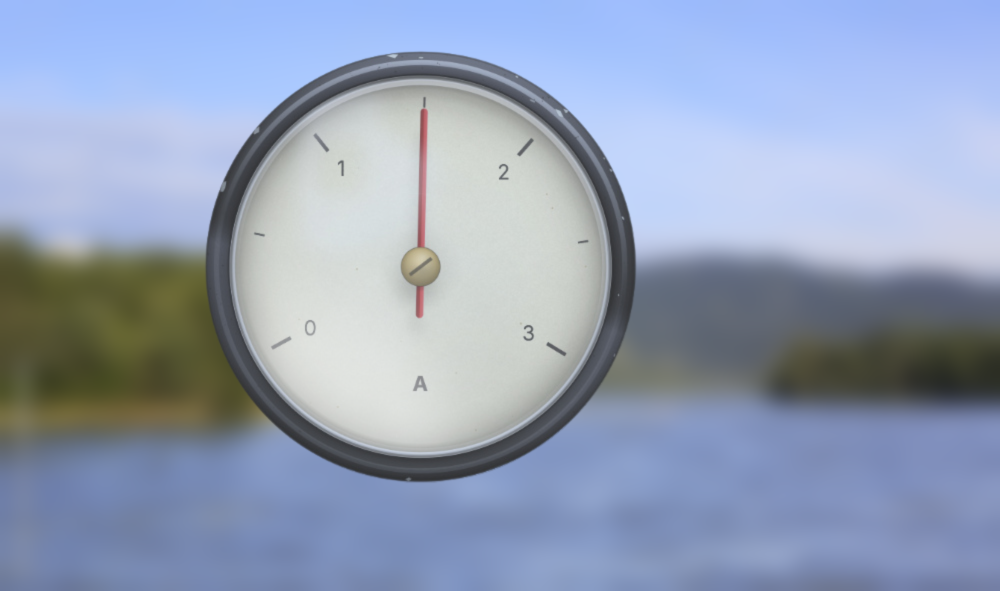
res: 1.5
